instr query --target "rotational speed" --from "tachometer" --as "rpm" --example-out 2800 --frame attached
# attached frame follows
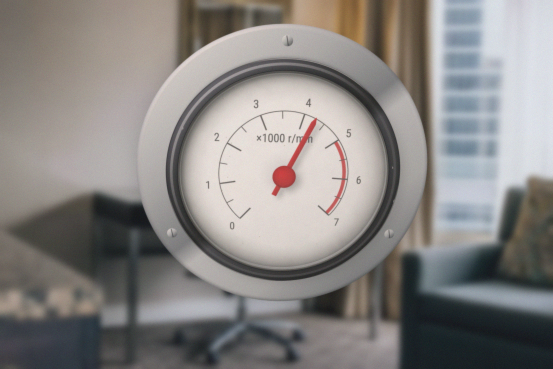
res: 4250
